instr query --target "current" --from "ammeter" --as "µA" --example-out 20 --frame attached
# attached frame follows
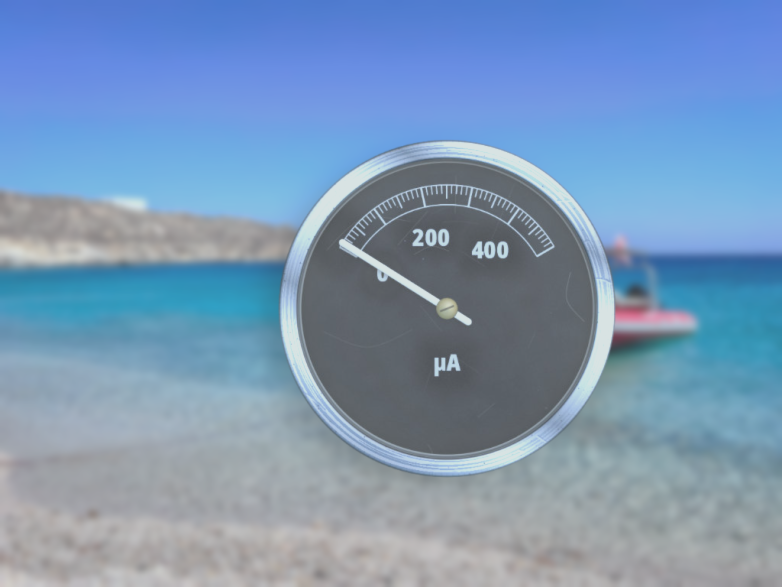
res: 10
